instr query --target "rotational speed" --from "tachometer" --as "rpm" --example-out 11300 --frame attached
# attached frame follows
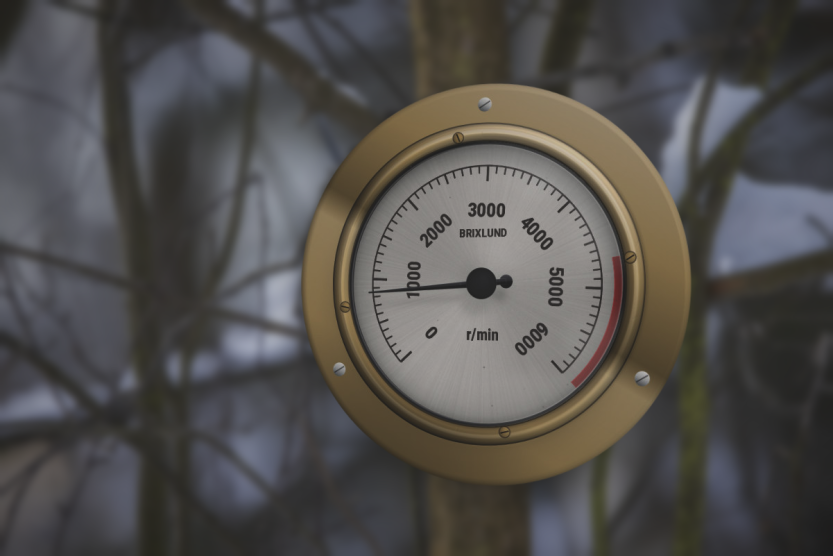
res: 850
